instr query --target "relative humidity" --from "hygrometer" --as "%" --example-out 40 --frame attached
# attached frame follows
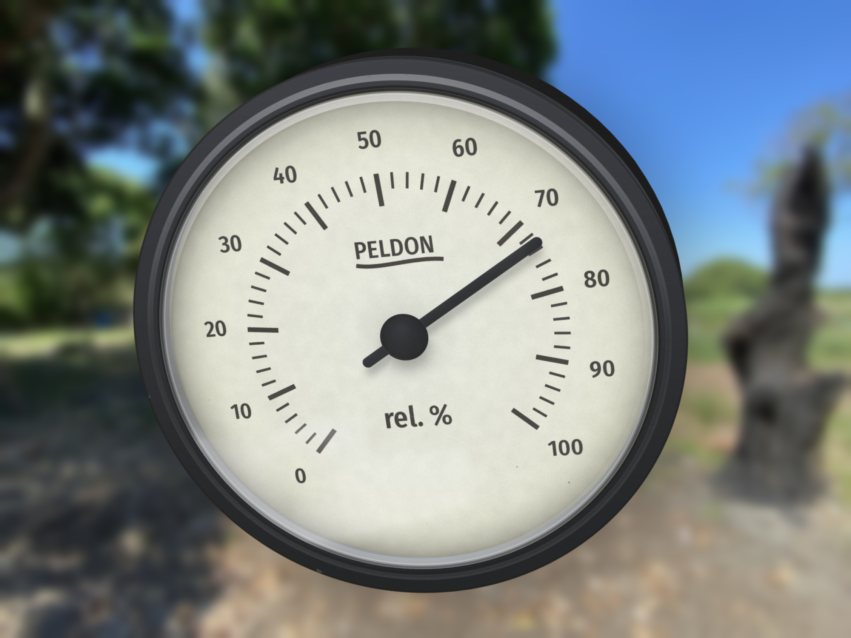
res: 73
